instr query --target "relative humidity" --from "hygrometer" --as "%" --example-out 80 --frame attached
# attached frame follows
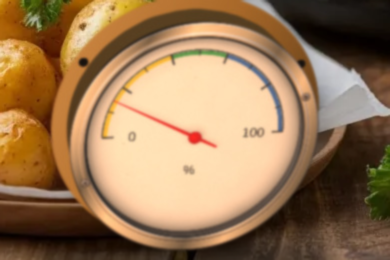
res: 15
